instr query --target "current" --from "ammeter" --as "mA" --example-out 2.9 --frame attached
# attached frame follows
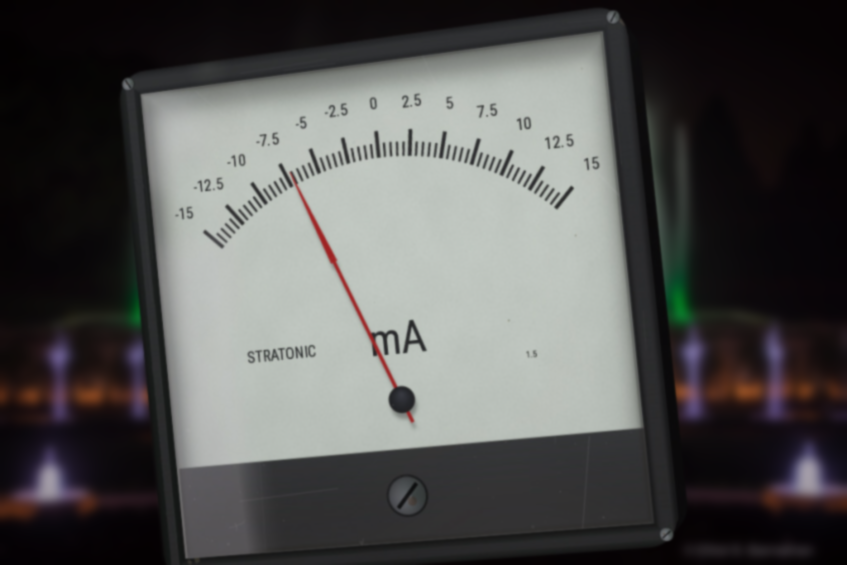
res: -7
